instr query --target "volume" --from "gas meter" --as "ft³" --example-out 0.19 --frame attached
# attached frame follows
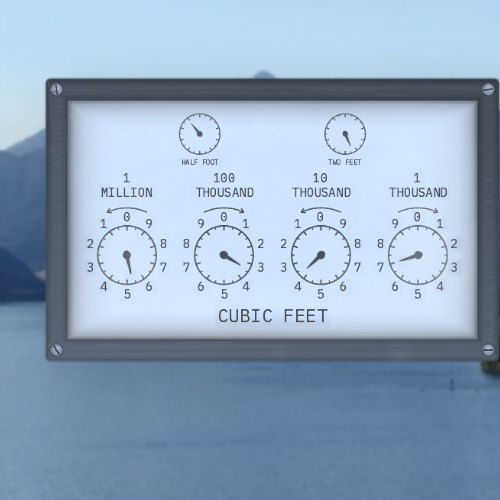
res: 533700
